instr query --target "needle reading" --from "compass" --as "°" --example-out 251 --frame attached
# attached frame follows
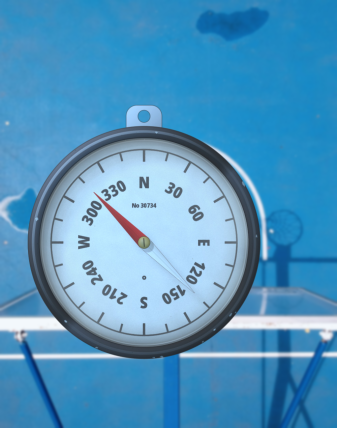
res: 315
